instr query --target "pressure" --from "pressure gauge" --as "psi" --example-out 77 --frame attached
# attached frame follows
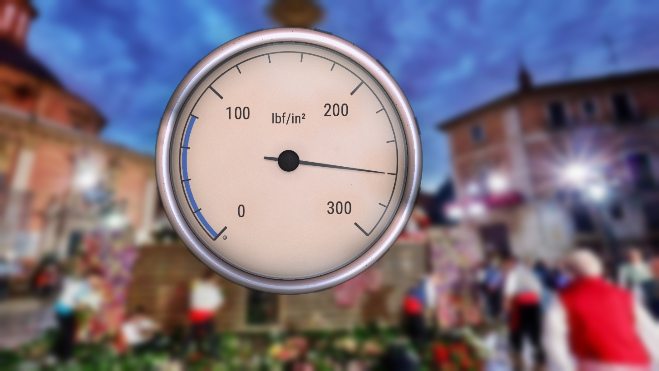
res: 260
